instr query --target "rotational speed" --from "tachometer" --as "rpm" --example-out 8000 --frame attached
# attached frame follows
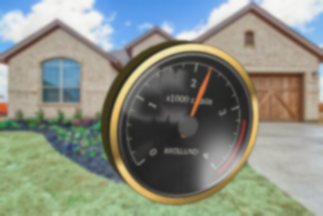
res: 2200
